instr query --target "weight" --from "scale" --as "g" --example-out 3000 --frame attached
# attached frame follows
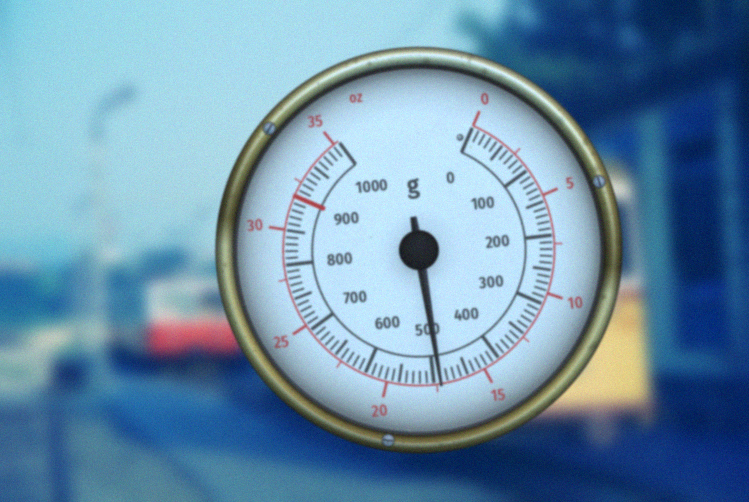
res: 490
